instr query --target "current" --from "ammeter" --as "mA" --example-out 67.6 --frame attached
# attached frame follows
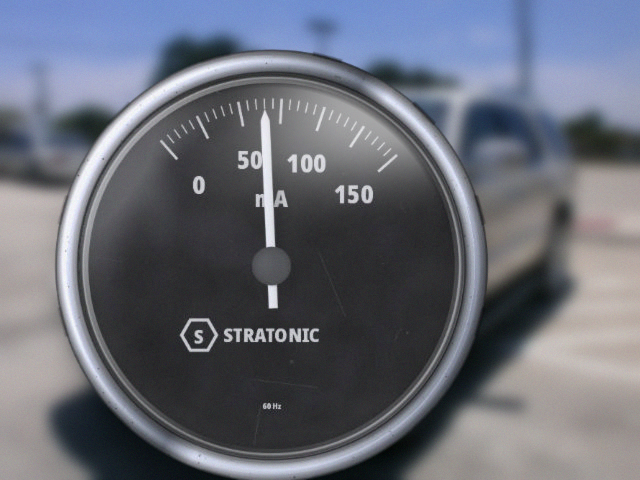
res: 65
